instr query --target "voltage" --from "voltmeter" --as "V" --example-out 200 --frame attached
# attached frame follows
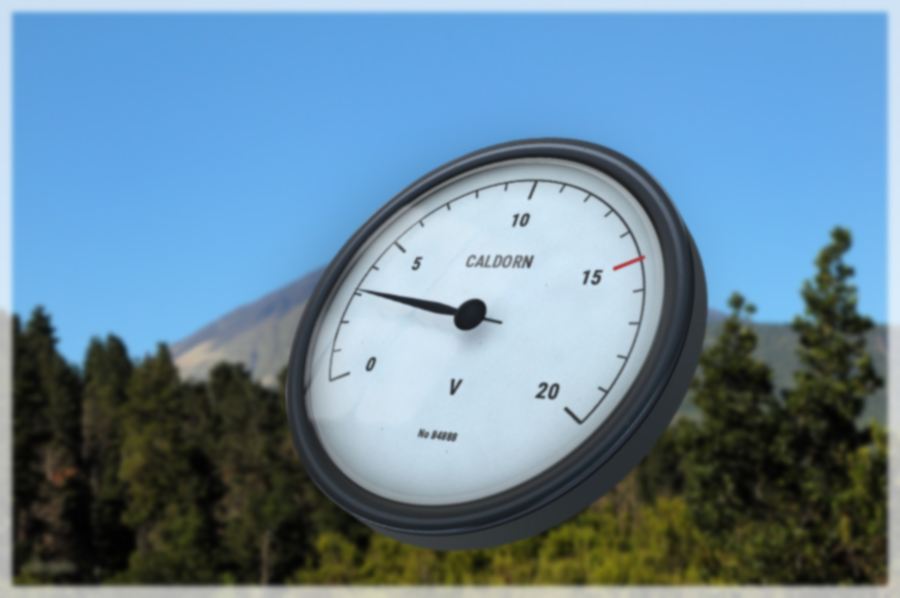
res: 3
